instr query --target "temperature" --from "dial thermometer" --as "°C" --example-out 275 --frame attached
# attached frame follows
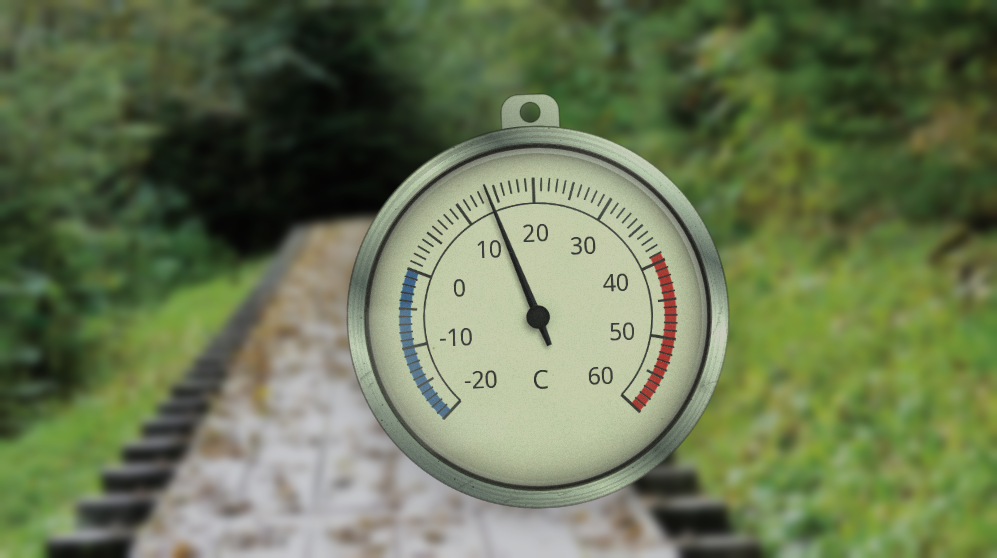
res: 14
